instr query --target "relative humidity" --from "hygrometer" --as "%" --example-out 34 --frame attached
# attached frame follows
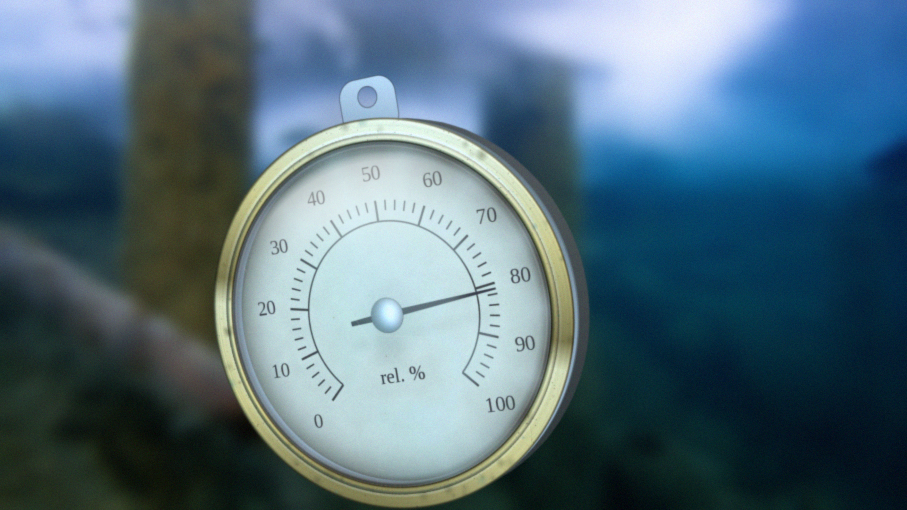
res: 81
